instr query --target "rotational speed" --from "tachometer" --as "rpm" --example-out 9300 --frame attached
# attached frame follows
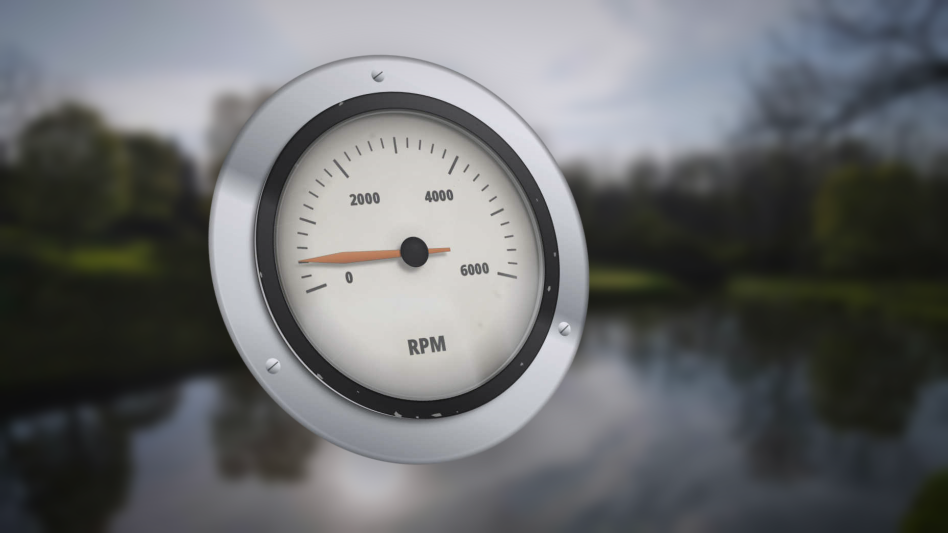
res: 400
